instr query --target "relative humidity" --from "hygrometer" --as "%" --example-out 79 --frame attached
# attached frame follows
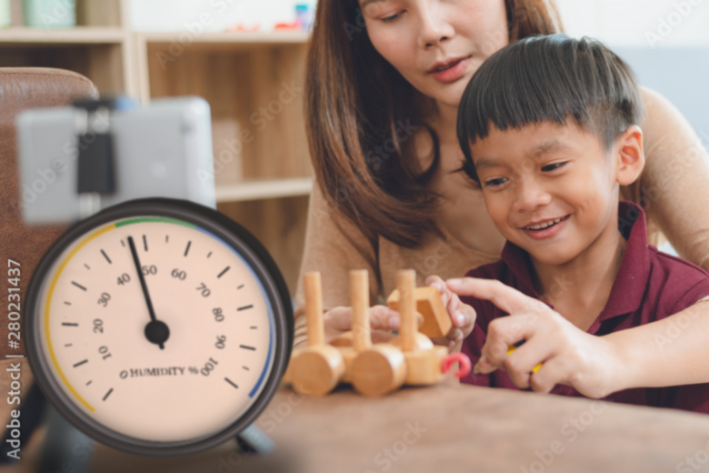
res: 47.5
